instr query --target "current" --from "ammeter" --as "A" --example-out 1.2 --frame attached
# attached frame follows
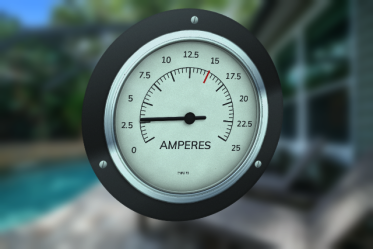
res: 3
